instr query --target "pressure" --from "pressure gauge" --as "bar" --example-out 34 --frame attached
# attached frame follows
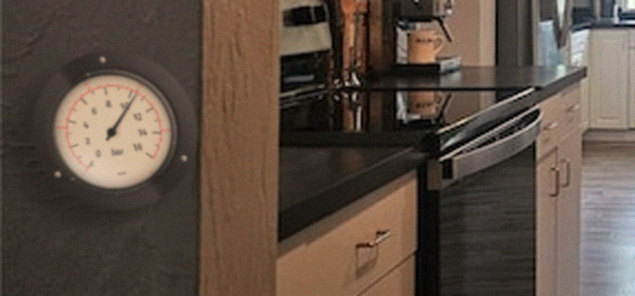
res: 10.5
